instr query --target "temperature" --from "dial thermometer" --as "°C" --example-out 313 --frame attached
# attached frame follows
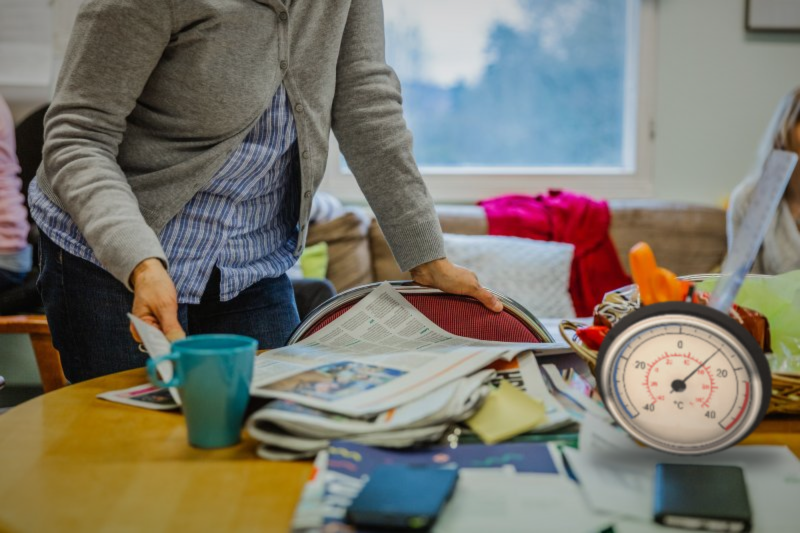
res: 12
